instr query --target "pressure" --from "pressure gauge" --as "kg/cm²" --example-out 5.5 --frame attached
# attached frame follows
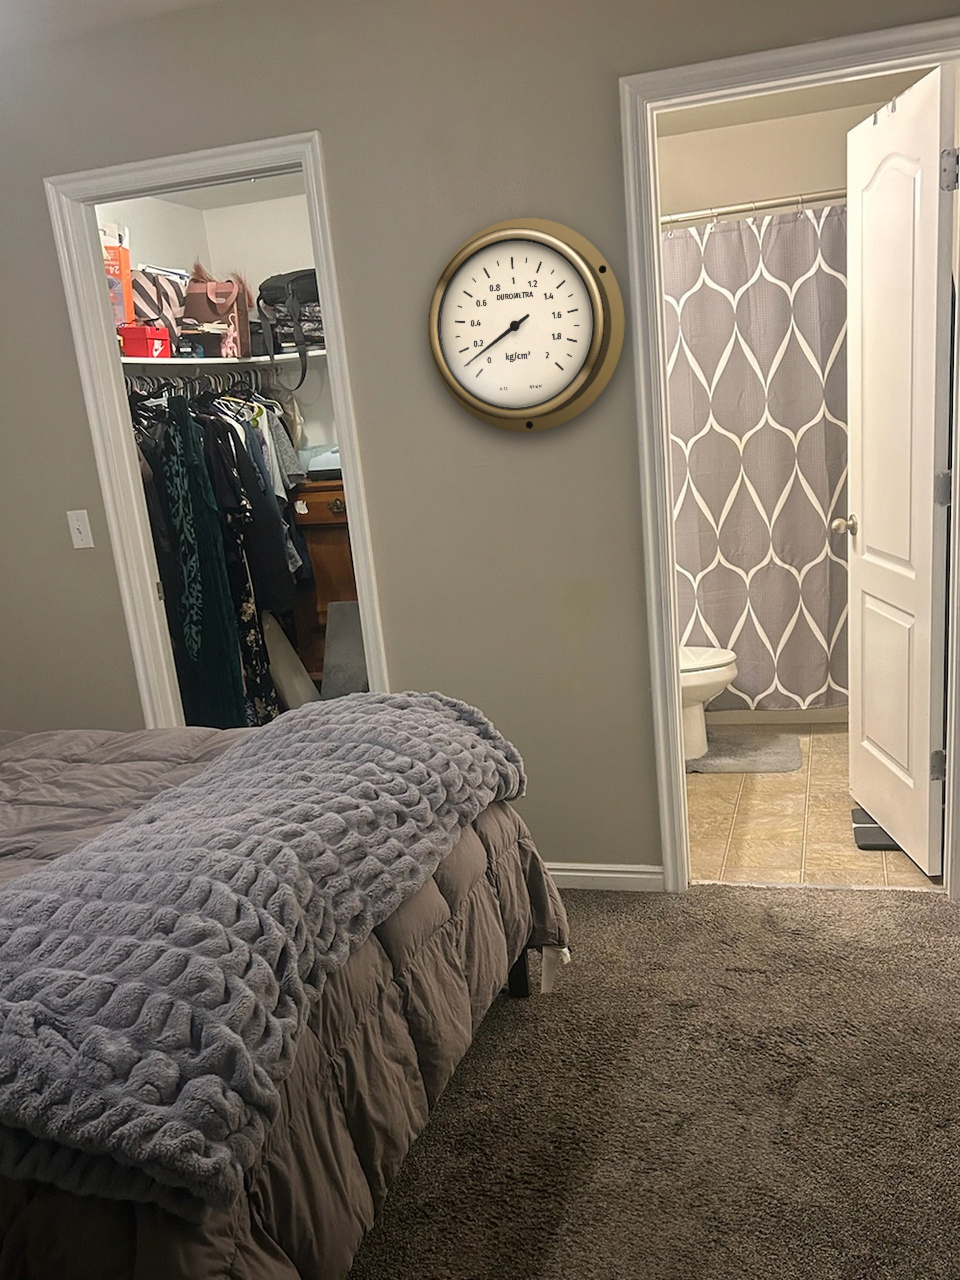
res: 0.1
